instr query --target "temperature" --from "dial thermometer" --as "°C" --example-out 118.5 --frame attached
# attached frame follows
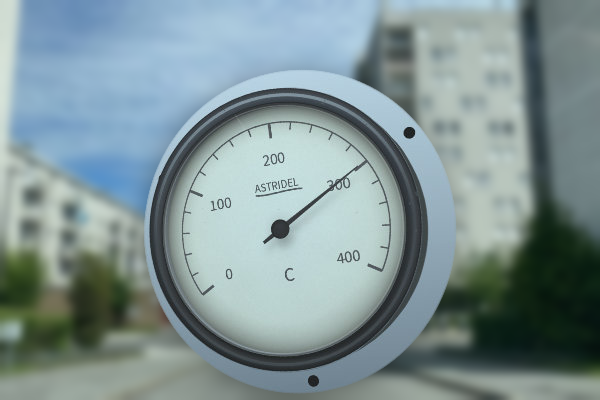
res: 300
